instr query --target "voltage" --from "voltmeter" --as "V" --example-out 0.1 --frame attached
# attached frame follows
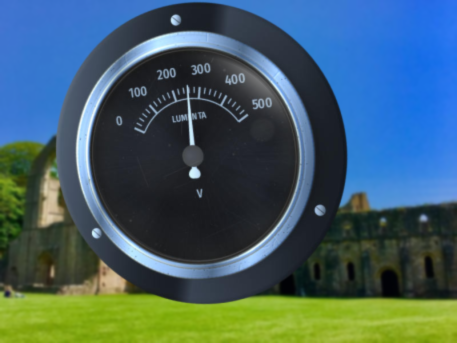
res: 260
